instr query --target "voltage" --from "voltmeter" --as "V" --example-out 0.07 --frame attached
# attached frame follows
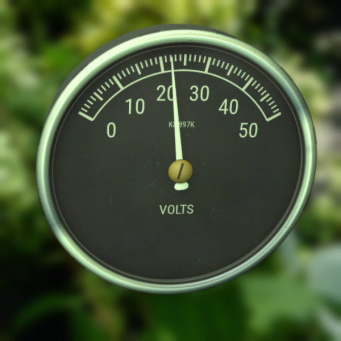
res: 22
